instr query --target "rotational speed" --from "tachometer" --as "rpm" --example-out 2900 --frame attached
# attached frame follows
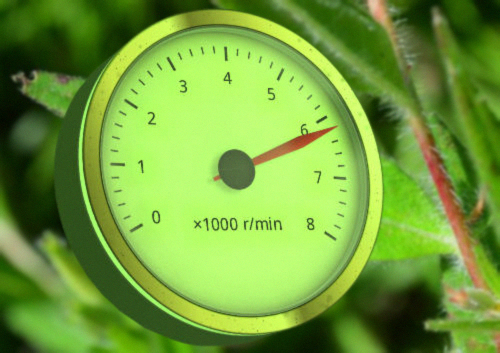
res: 6200
